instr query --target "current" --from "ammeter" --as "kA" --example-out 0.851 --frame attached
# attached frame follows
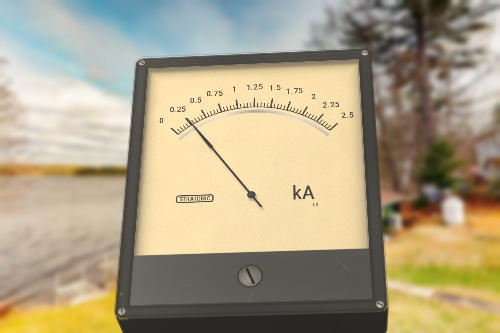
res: 0.25
